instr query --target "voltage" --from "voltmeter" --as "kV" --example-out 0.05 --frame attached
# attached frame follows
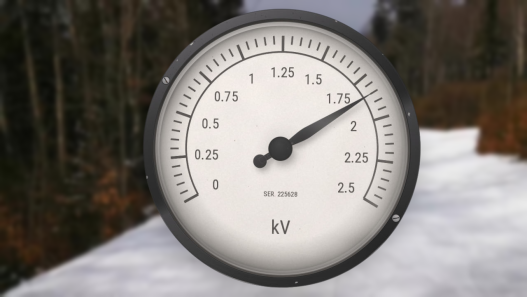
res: 1.85
